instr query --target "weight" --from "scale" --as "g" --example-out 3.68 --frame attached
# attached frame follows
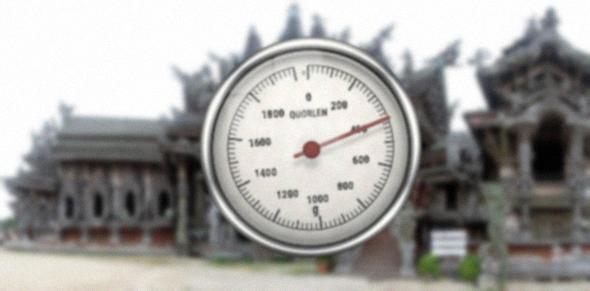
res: 400
